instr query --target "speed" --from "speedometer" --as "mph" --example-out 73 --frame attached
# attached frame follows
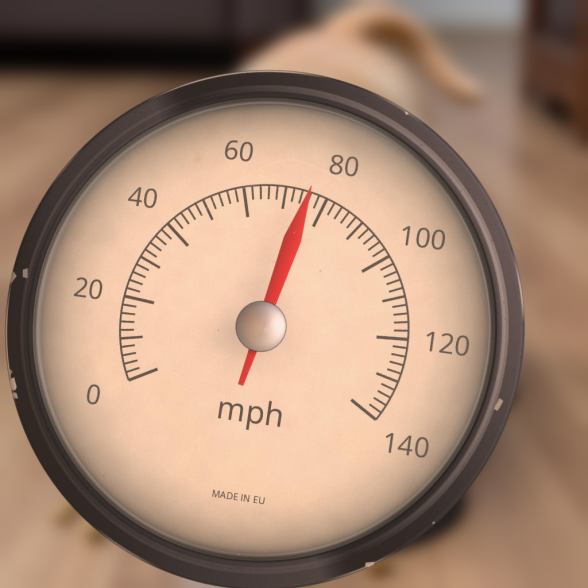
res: 76
